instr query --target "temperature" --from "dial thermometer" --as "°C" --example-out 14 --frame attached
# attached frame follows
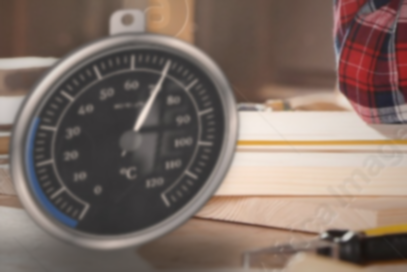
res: 70
